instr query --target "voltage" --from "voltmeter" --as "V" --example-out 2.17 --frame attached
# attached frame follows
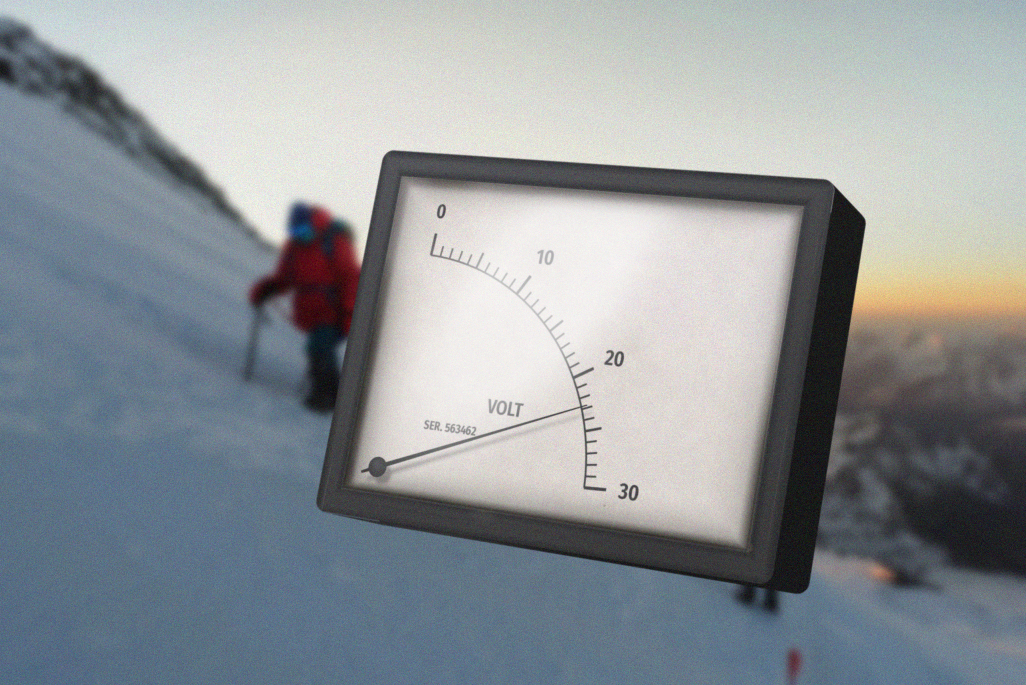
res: 23
